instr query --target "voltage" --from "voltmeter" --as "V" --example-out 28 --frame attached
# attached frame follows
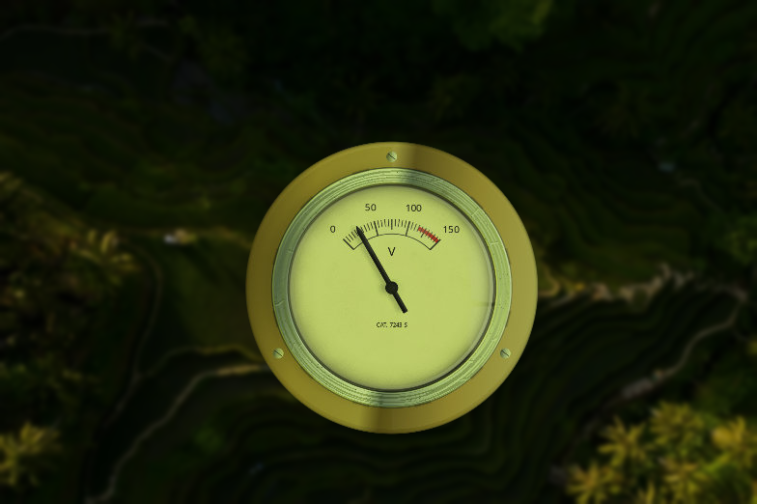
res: 25
